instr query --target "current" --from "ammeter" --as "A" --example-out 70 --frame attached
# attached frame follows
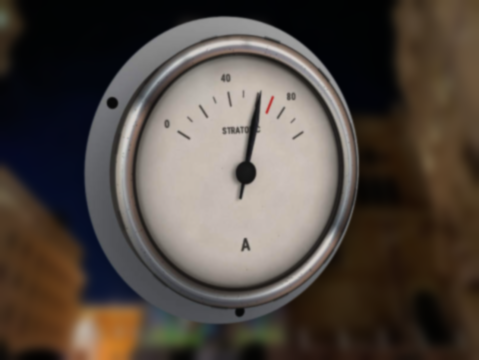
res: 60
